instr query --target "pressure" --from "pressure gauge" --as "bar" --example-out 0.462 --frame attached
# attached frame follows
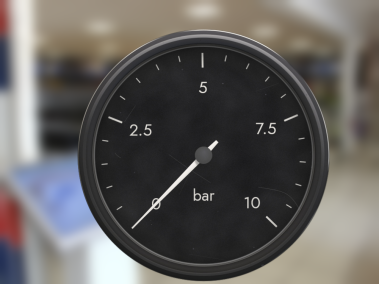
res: 0
